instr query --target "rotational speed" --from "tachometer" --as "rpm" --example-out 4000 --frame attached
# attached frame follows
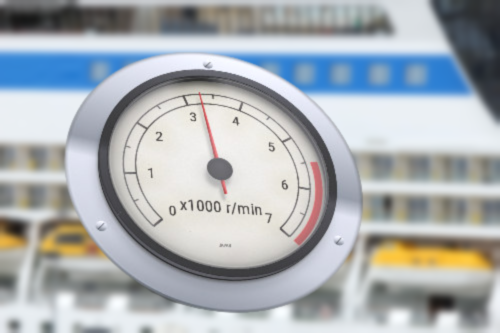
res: 3250
